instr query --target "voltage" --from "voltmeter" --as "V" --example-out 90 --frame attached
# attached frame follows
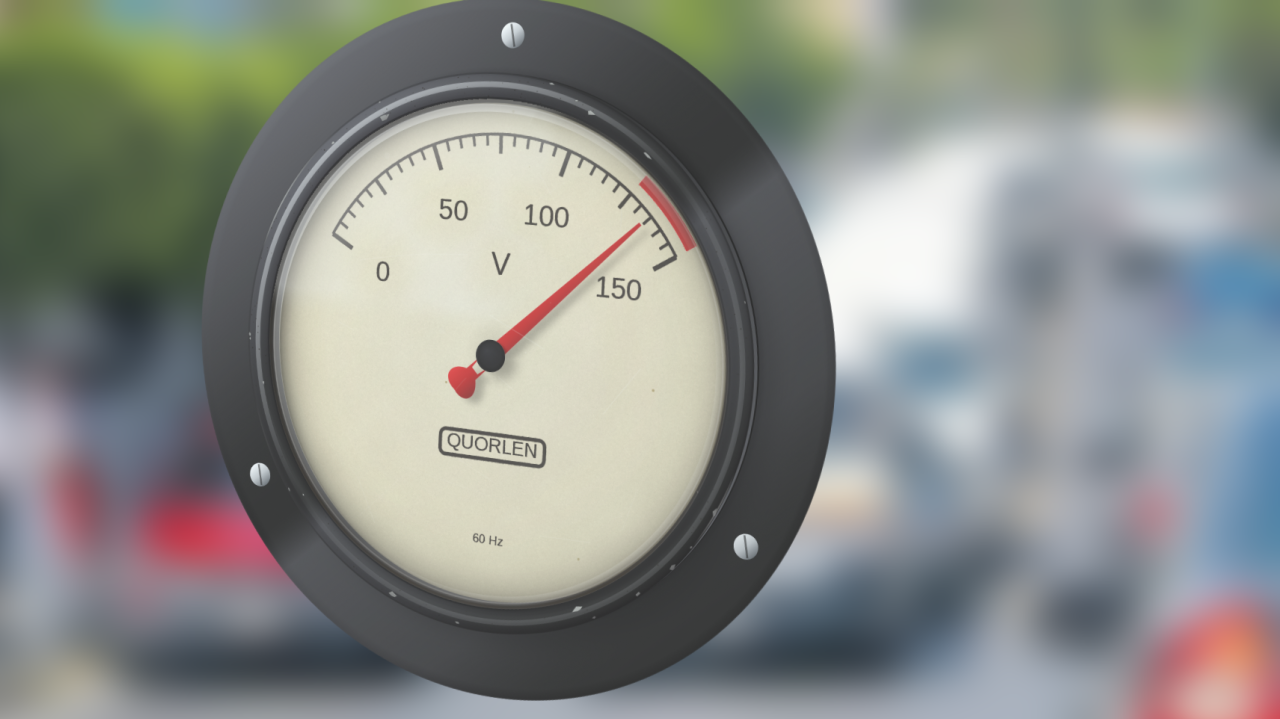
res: 135
